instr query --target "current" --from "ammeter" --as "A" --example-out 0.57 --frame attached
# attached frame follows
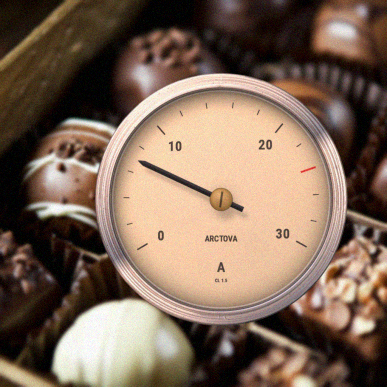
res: 7
